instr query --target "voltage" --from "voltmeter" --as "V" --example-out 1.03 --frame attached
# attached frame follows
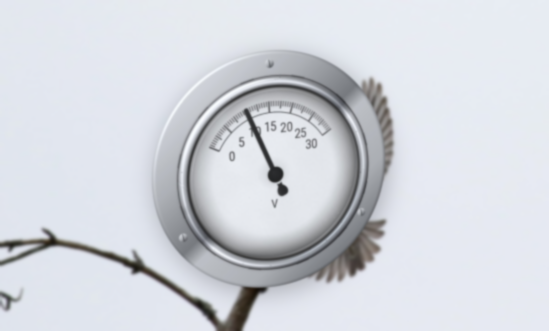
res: 10
